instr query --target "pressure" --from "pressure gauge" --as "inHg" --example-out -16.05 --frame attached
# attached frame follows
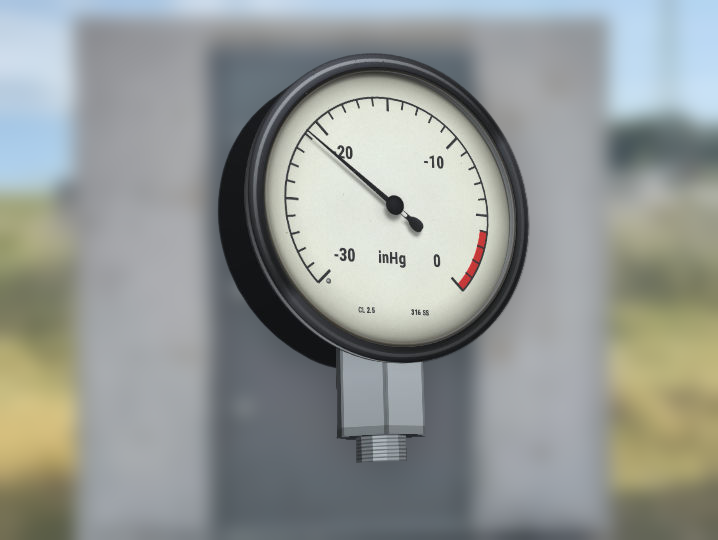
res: -21
